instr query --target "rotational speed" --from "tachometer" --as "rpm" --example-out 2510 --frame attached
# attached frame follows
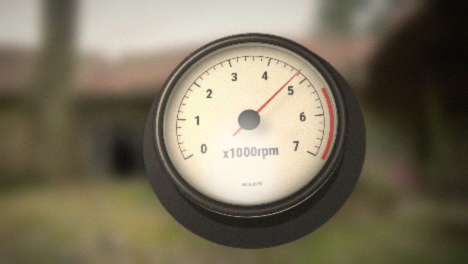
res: 4800
